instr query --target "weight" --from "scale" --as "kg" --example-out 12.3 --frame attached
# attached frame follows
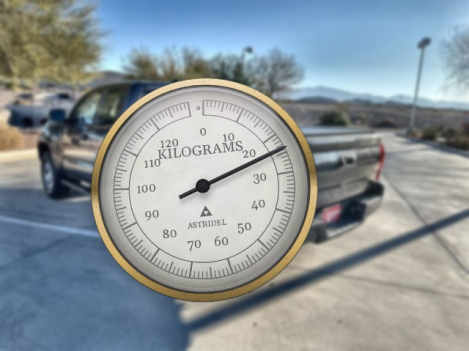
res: 24
